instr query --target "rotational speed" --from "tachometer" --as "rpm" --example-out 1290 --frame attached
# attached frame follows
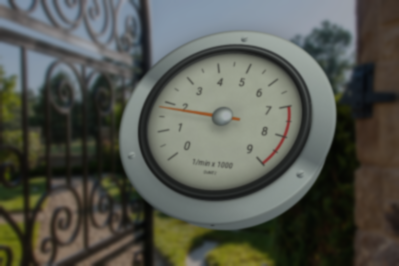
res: 1750
